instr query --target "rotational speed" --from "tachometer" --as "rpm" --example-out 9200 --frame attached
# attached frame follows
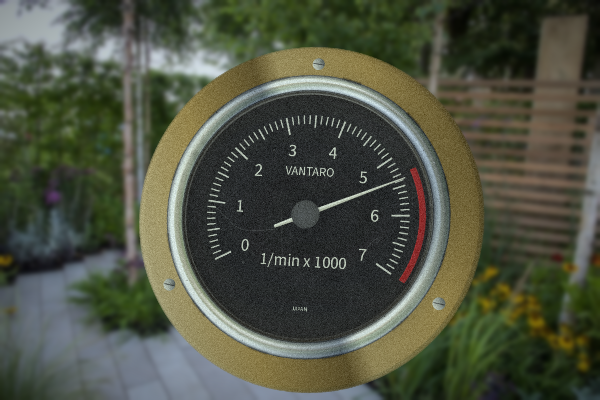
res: 5400
